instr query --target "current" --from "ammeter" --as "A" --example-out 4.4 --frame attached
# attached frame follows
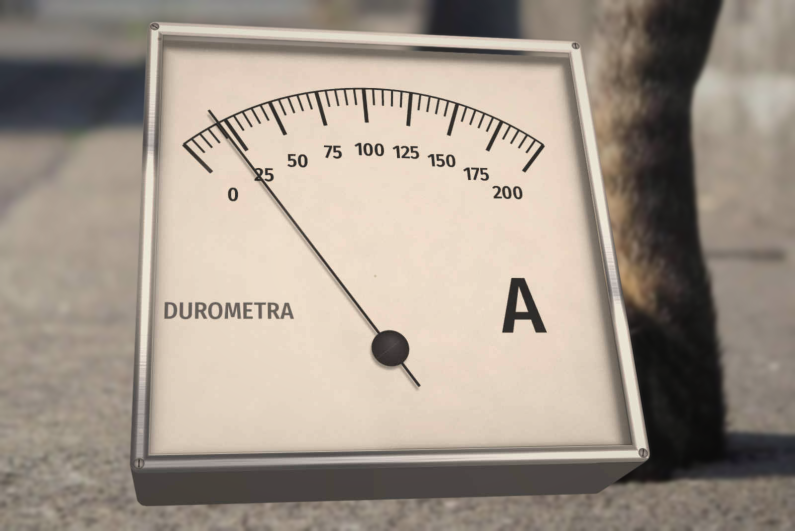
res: 20
